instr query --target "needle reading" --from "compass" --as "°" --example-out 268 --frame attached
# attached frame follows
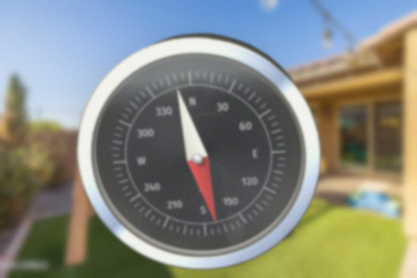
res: 170
